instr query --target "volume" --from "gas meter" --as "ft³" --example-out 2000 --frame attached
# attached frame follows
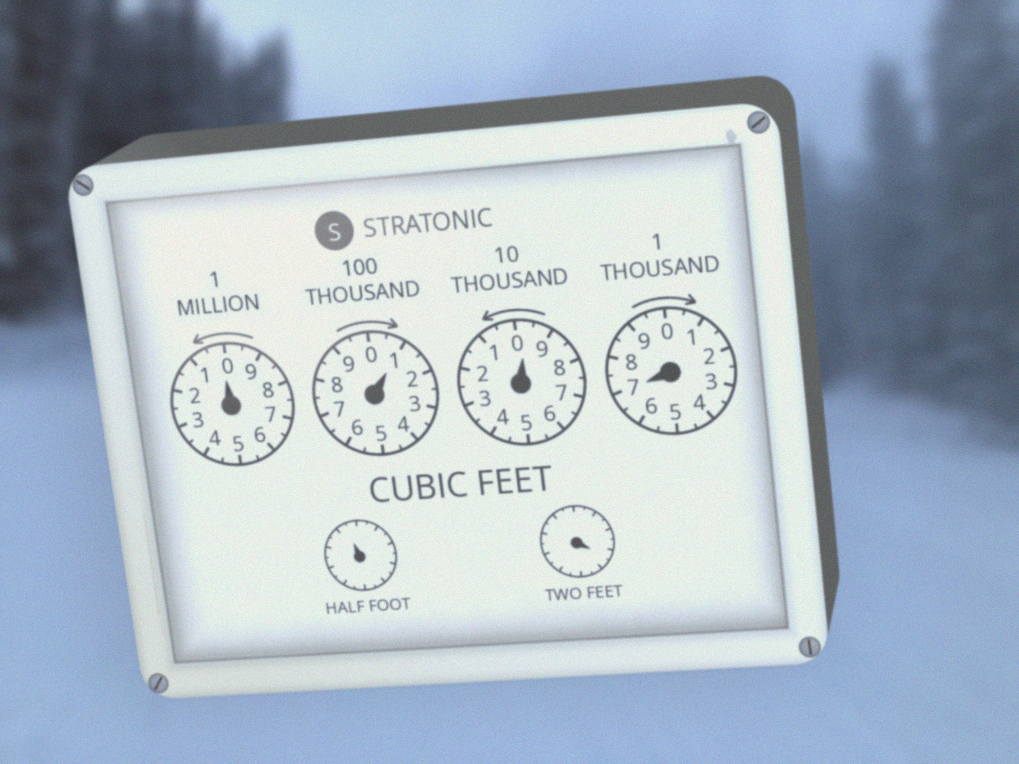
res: 9700
